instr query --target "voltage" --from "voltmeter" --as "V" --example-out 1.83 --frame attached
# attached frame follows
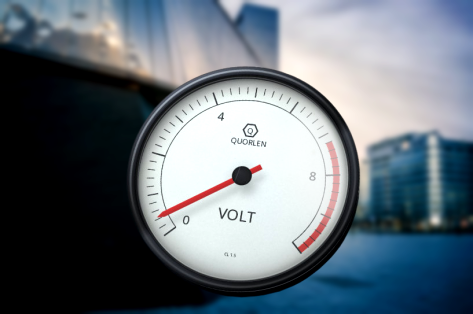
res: 0.4
